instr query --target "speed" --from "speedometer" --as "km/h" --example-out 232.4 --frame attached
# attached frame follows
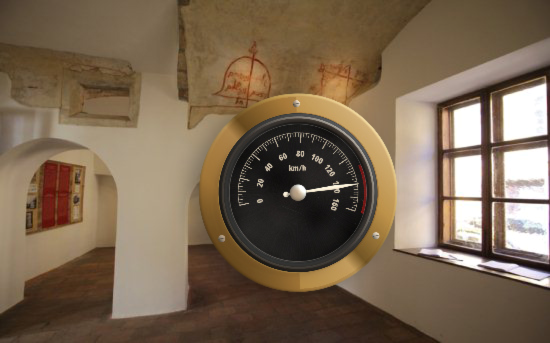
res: 140
